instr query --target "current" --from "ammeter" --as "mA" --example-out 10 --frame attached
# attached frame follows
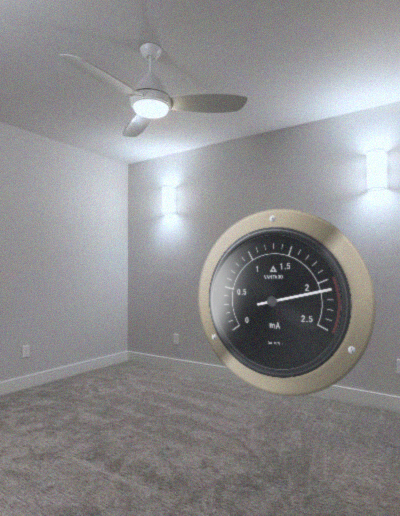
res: 2.1
